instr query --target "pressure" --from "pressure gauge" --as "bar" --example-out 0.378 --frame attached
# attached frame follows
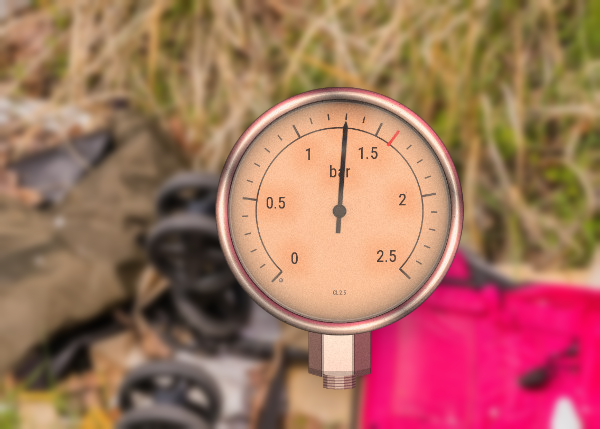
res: 1.3
